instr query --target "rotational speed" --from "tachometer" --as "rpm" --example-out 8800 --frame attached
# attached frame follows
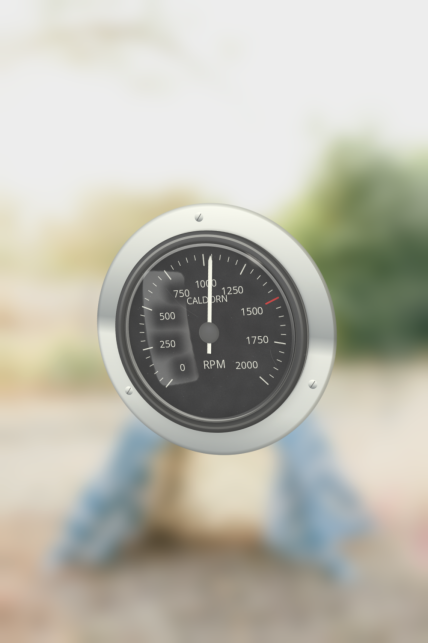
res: 1050
